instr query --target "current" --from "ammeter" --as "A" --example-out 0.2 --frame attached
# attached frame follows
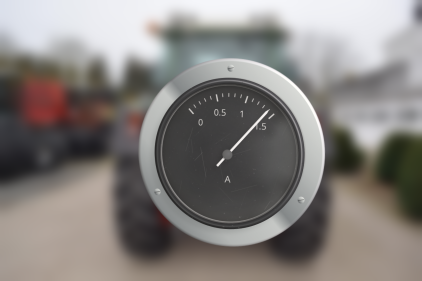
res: 1.4
